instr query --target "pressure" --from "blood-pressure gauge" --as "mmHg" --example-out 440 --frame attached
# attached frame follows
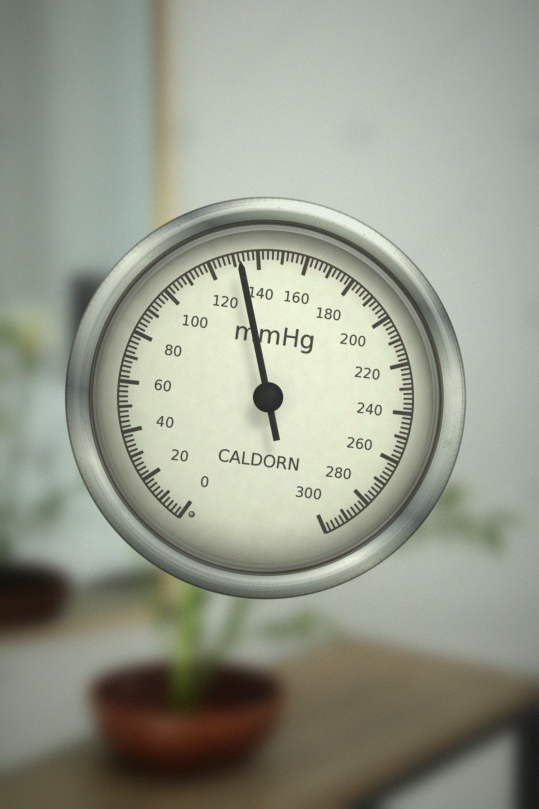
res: 132
